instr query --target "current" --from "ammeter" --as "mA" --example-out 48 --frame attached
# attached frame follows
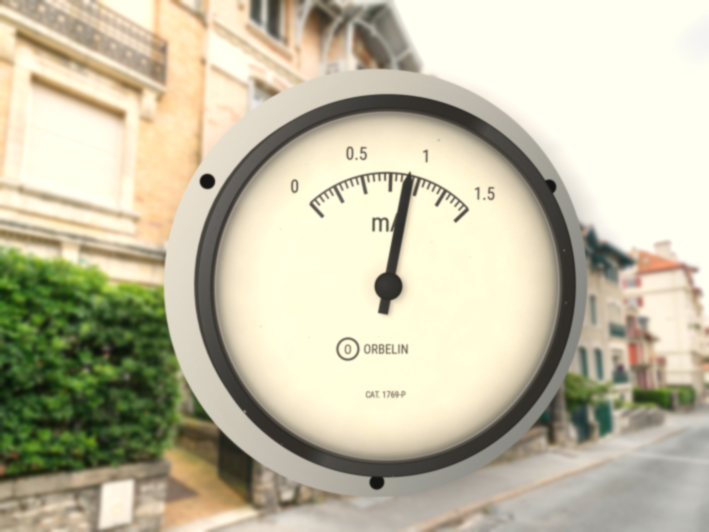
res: 0.9
